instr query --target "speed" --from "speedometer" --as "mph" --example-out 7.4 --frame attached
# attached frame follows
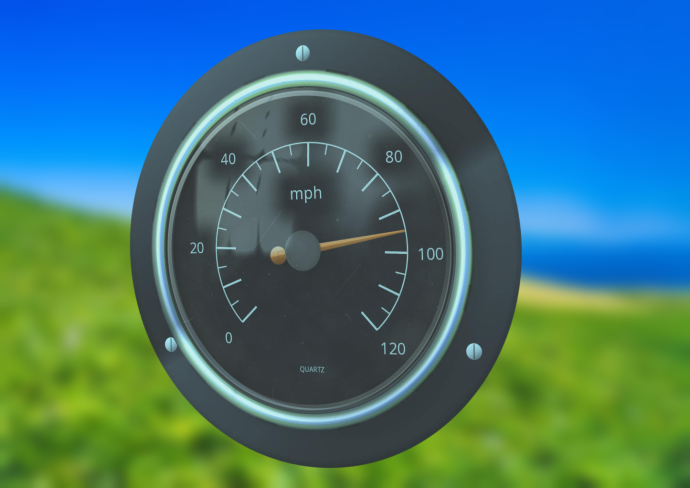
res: 95
